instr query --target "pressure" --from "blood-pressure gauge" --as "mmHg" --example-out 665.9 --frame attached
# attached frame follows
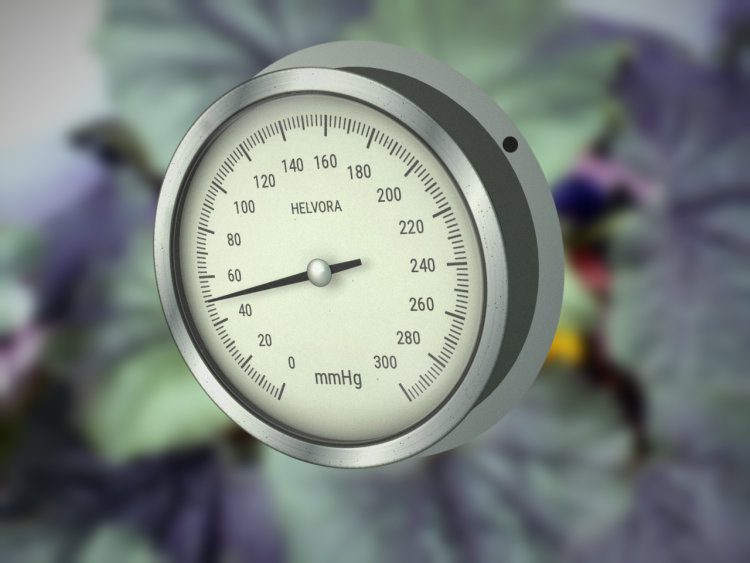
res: 50
